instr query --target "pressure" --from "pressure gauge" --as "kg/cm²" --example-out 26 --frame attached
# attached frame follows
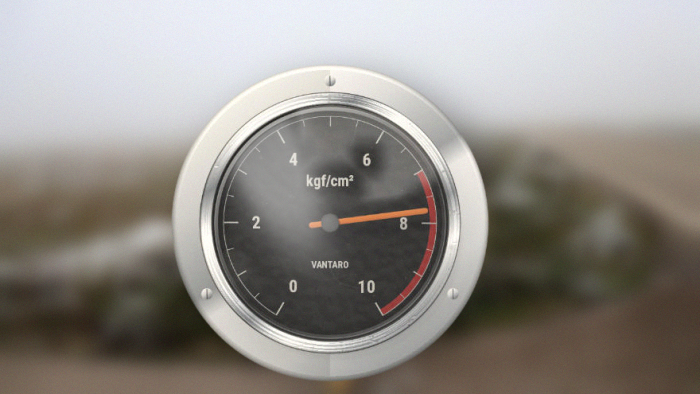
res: 7.75
